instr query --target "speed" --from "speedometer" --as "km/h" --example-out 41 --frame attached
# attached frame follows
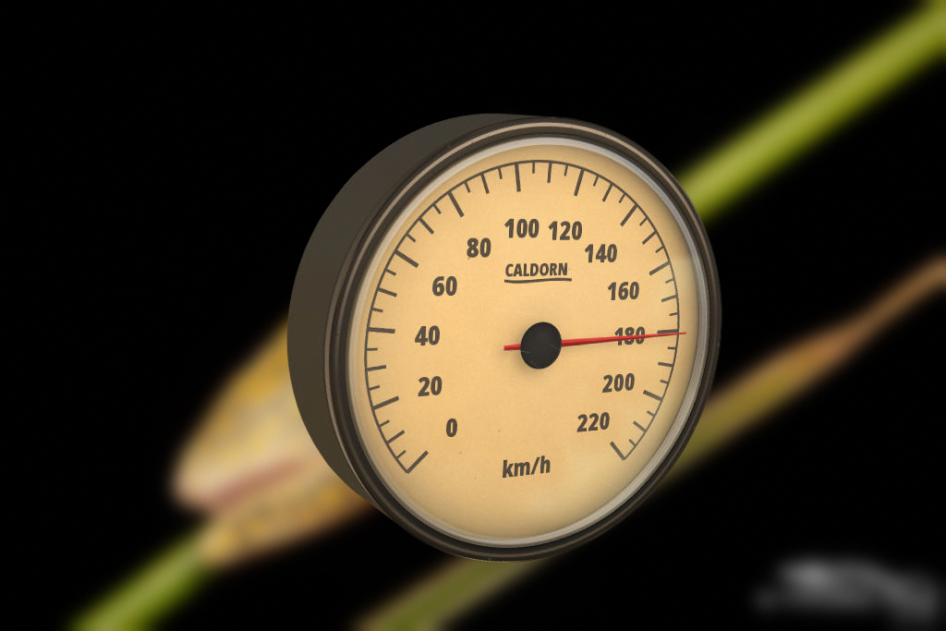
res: 180
